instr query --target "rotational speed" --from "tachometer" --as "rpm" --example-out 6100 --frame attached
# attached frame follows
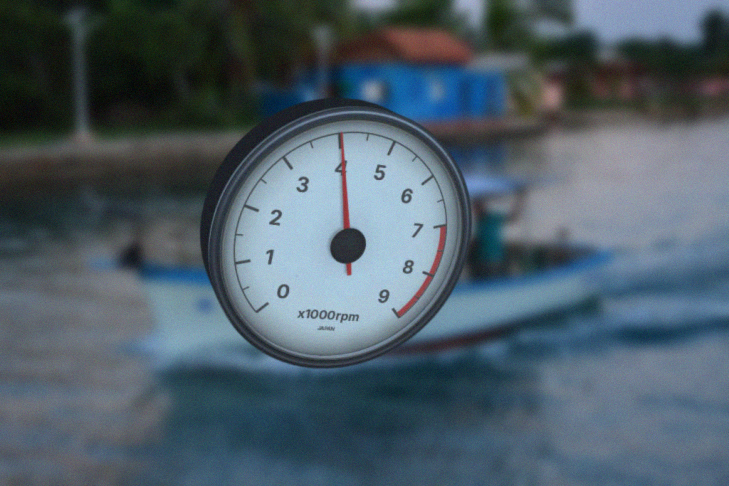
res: 4000
